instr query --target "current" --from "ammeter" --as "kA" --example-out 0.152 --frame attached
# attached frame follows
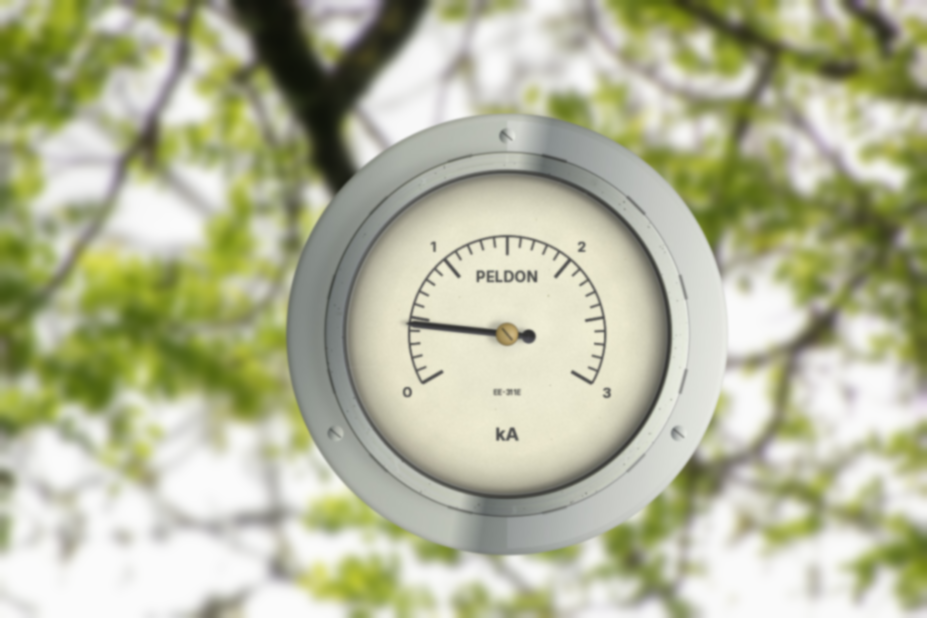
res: 0.45
